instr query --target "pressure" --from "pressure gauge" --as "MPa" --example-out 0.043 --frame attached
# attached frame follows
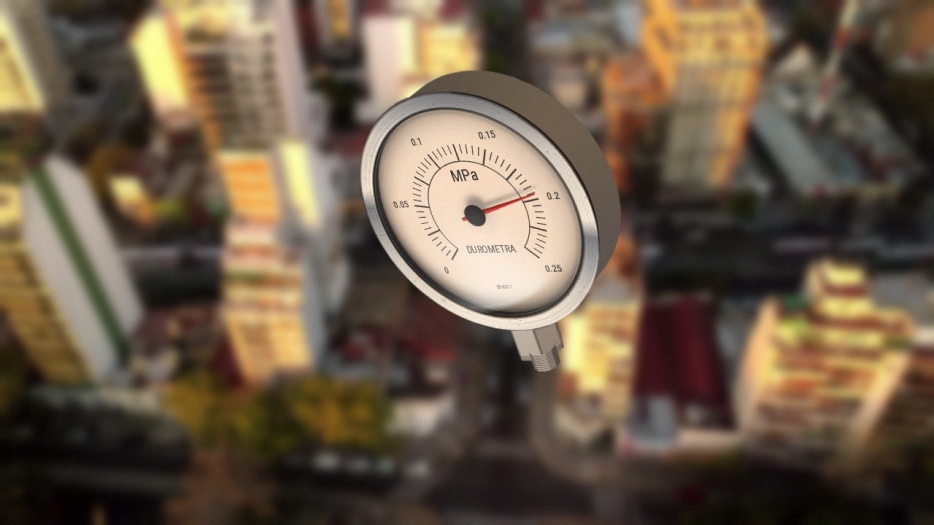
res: 0.195
